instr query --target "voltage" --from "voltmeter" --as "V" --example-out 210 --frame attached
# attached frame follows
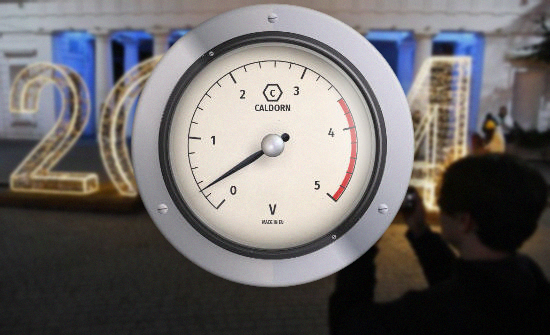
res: 0.3
